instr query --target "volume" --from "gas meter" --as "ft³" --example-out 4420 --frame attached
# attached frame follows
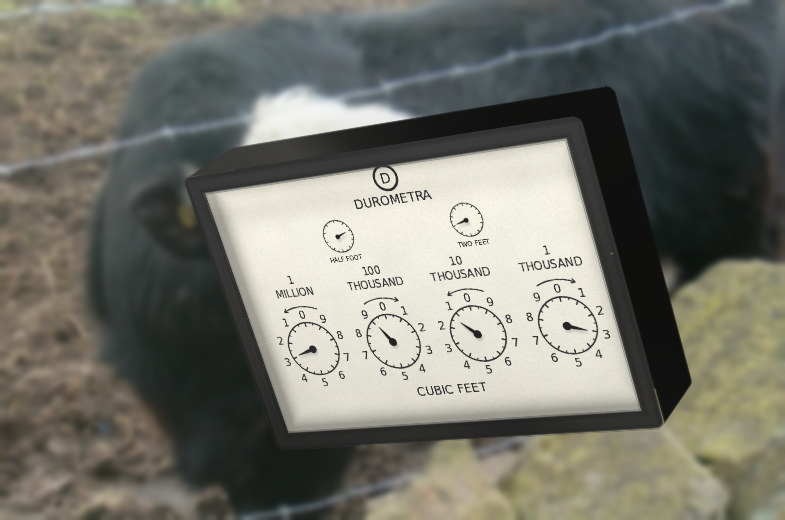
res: 291300
